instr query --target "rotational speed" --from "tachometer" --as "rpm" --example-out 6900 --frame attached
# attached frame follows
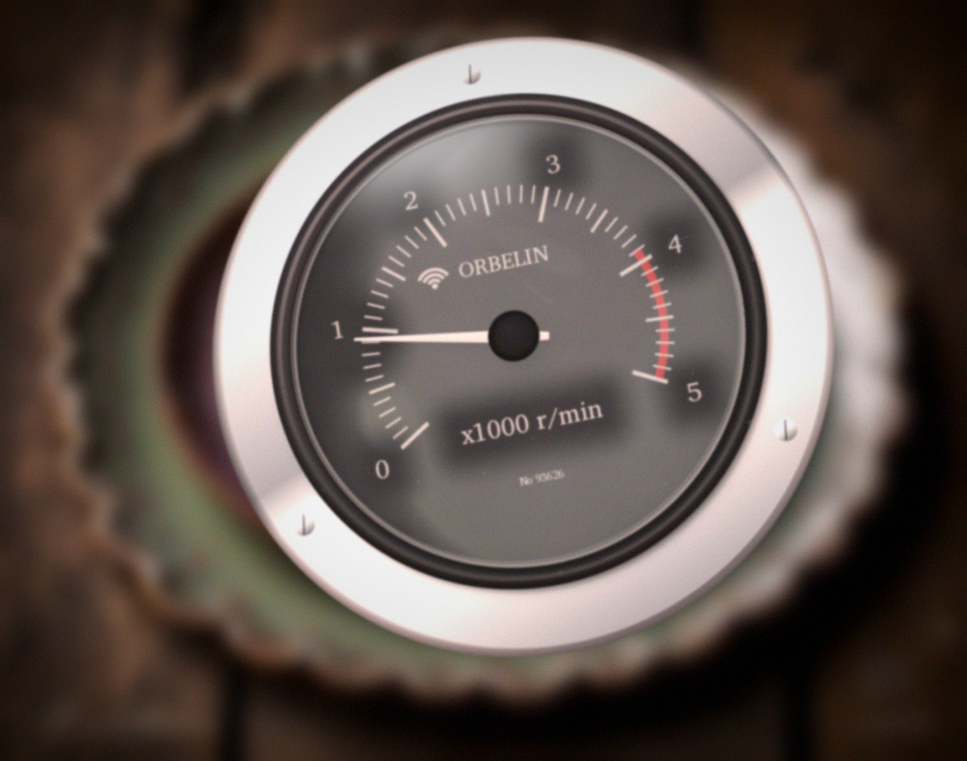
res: 900
